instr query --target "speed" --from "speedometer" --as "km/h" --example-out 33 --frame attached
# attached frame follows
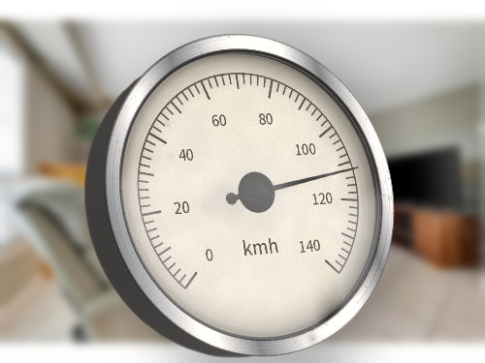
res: 112
